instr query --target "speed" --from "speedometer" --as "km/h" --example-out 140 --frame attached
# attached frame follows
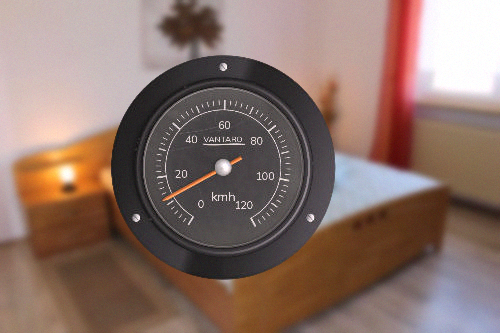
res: 12
